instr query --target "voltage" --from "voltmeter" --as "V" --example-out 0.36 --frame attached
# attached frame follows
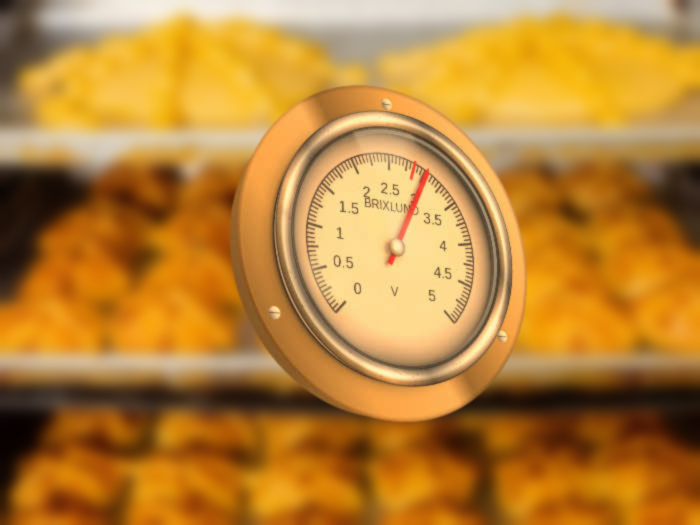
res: 3
